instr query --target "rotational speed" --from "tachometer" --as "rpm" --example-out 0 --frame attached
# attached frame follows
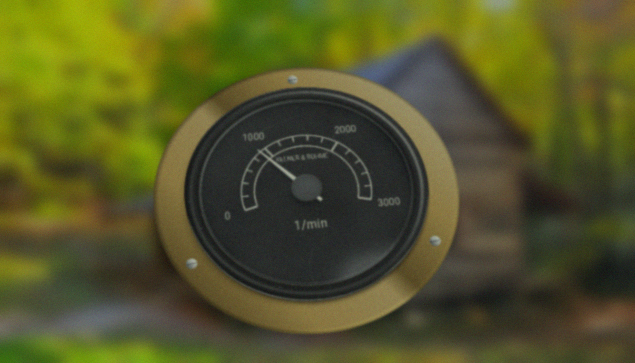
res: 900
